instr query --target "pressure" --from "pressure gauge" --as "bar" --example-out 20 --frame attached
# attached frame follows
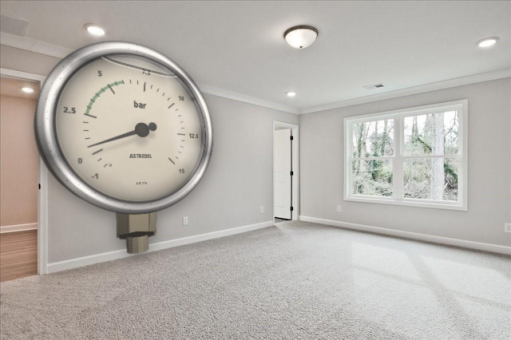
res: 0.5
